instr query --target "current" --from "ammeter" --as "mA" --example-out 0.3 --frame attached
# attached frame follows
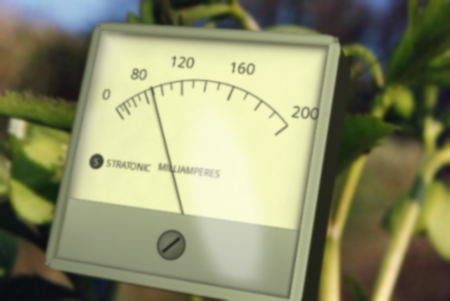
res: 90
